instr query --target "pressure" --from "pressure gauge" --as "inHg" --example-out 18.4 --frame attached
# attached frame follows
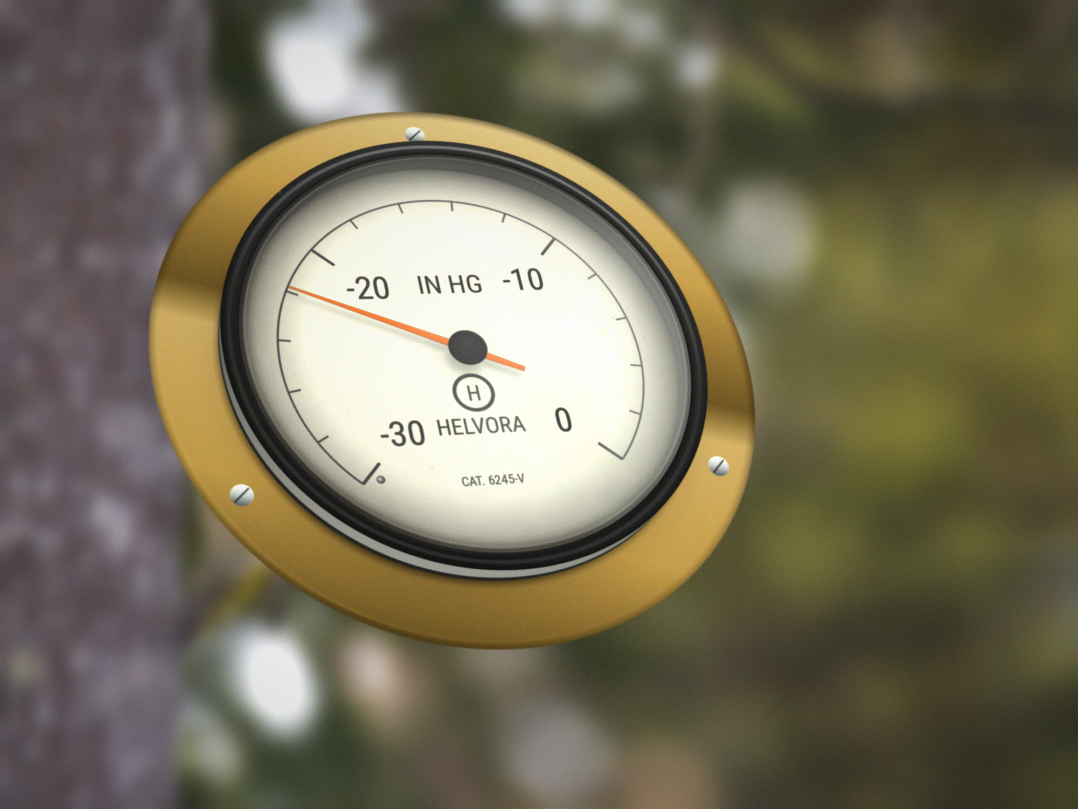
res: -22
